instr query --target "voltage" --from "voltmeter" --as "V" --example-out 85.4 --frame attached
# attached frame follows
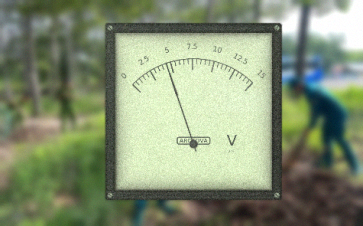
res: 4.5
